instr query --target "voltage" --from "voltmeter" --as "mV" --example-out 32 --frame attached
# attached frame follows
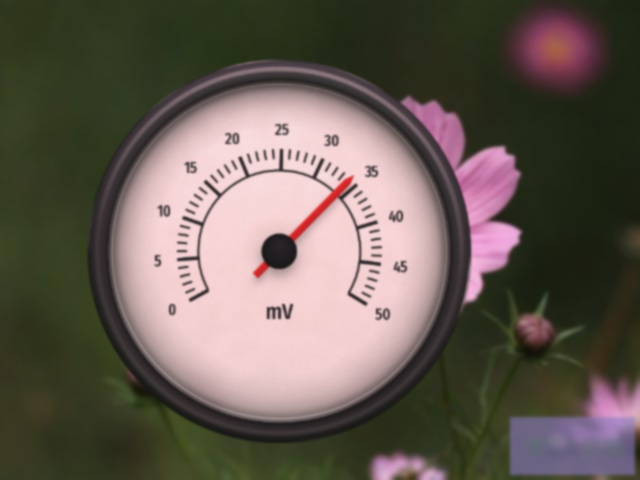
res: 34
